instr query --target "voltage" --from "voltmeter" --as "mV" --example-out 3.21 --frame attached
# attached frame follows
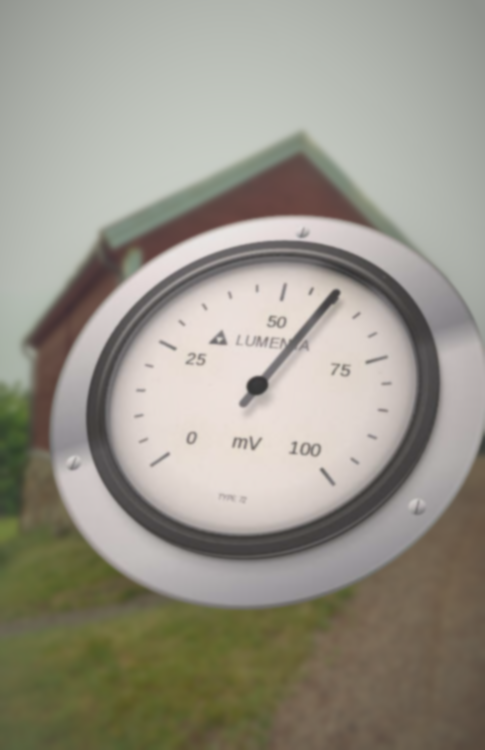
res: 60
